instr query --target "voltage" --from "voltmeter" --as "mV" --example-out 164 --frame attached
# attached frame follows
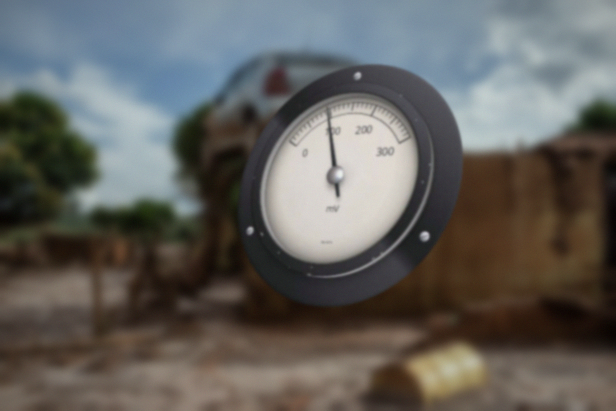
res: 100
